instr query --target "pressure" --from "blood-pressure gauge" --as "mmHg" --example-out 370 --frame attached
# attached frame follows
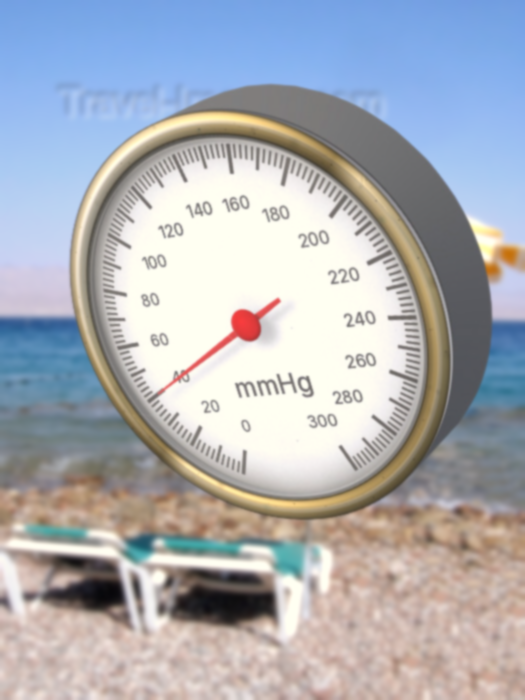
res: 40
